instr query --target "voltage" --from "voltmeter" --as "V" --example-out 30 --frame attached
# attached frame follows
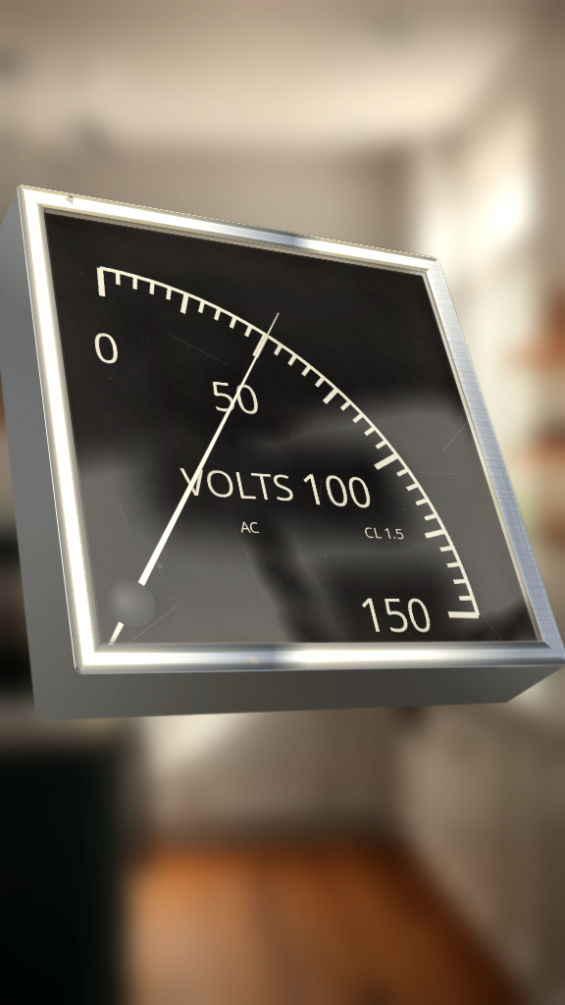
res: 50
